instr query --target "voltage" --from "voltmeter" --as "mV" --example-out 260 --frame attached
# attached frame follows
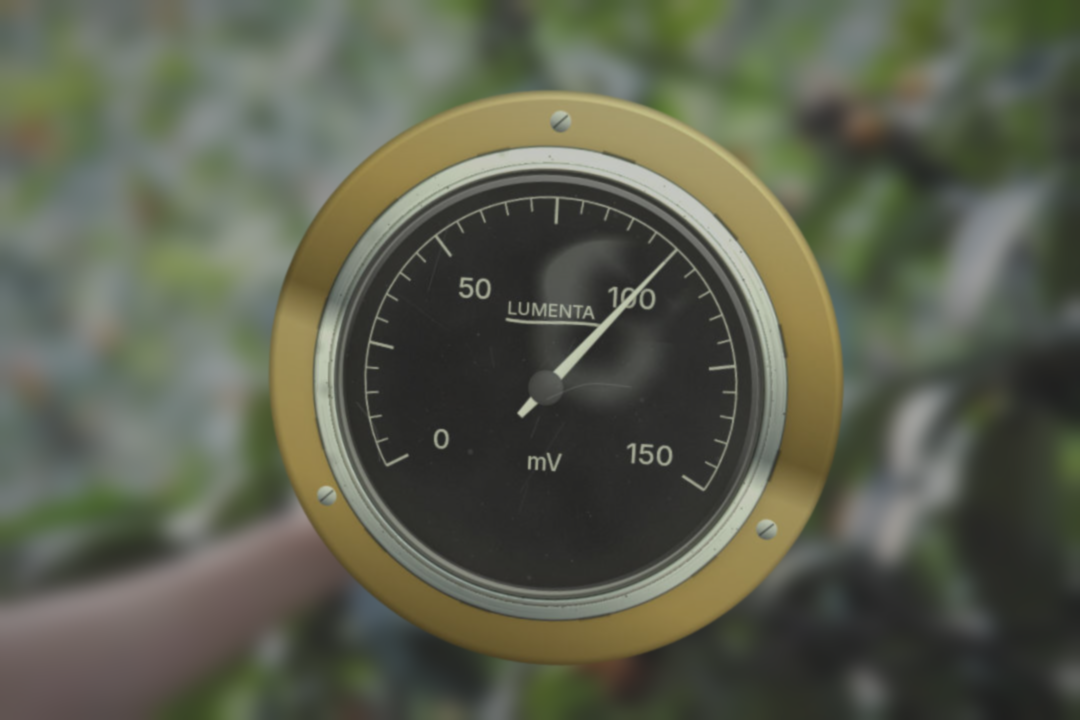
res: 100
